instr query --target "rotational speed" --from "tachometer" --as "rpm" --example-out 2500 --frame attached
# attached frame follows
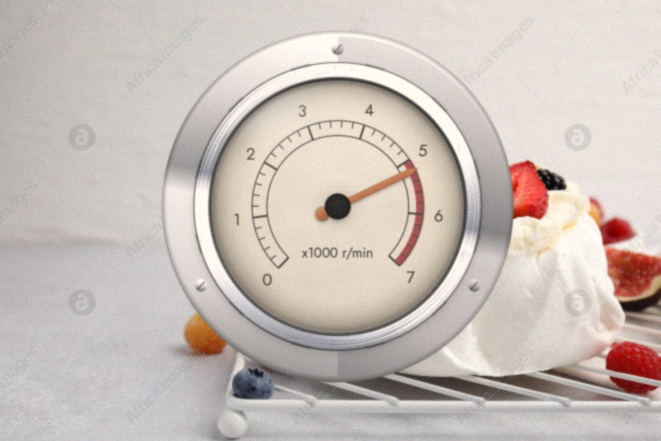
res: 5200
